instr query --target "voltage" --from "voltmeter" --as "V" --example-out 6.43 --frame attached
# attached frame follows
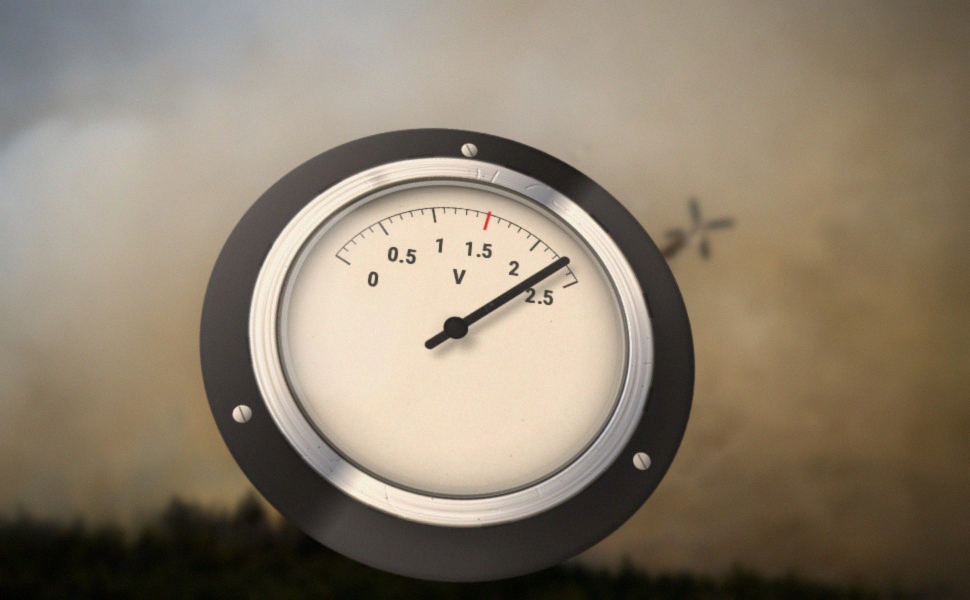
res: 2.3
